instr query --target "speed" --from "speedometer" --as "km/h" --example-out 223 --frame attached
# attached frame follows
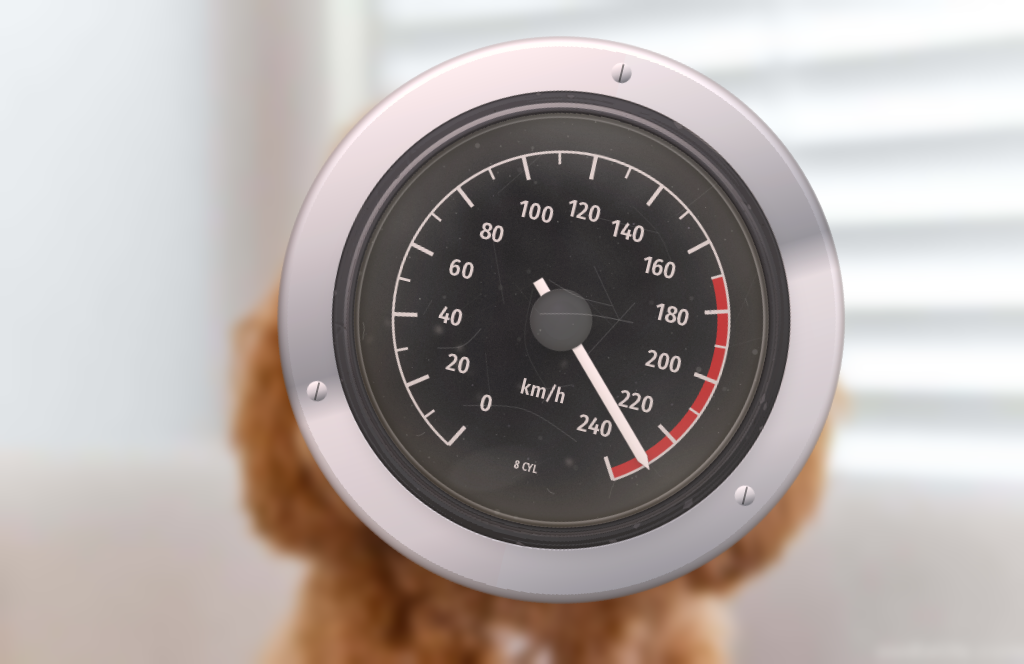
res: 230
